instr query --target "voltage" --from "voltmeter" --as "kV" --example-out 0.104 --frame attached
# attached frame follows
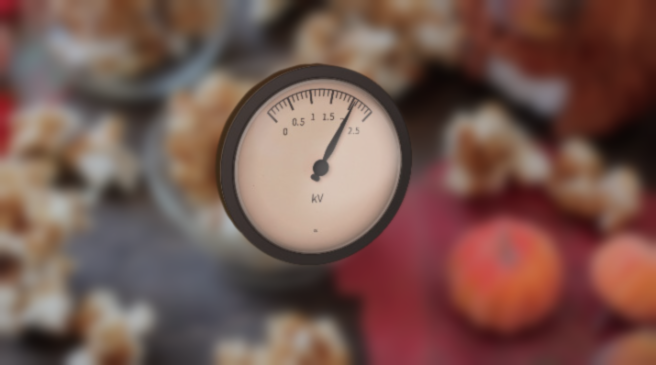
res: 2
